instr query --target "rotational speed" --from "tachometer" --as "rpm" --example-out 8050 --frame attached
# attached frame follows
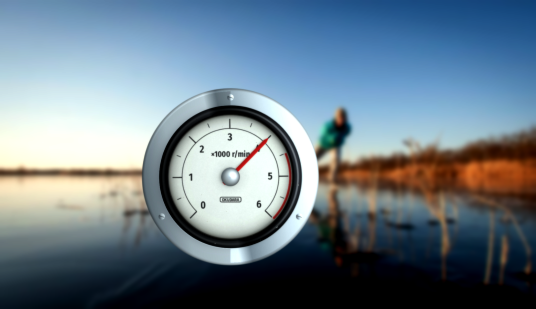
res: 4000
